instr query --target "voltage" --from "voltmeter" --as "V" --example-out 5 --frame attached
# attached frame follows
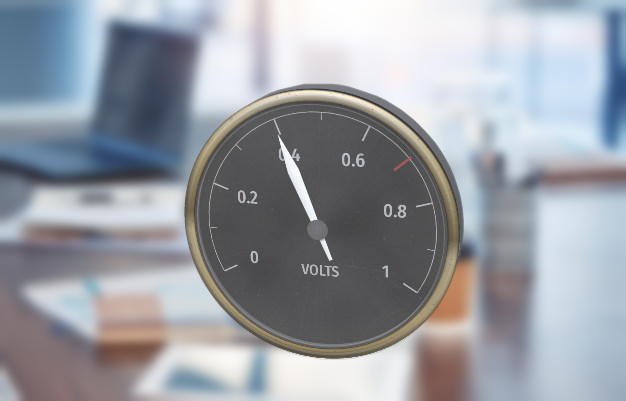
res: 0.4
